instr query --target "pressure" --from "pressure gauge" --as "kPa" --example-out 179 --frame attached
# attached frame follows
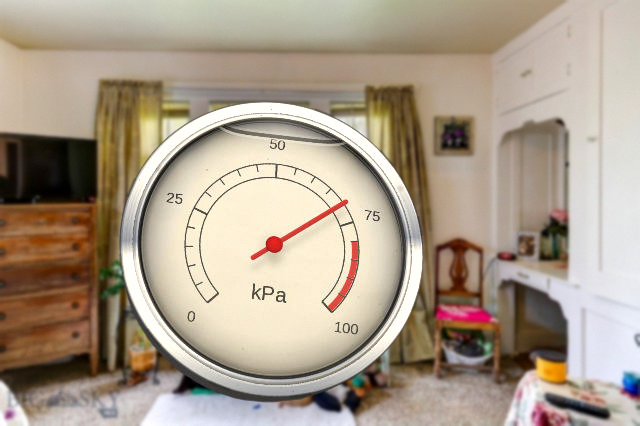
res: 70
